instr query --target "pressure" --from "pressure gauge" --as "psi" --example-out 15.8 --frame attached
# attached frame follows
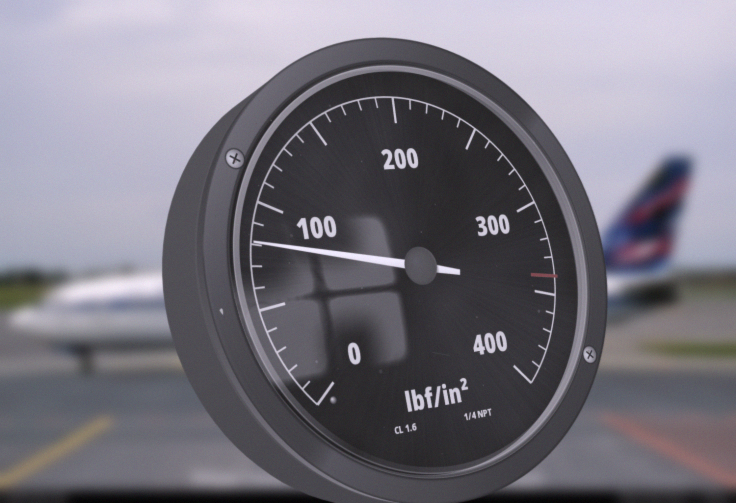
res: 80
